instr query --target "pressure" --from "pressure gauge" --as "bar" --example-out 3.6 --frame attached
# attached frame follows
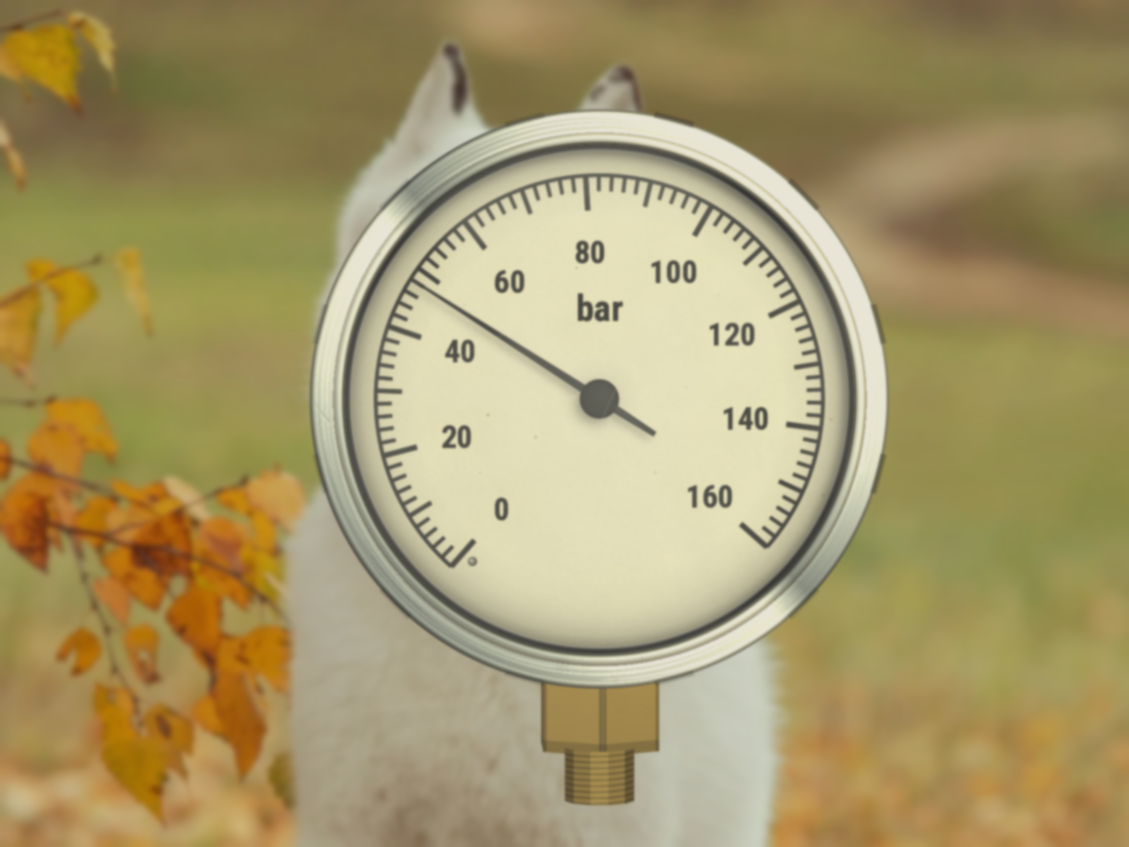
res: 48
